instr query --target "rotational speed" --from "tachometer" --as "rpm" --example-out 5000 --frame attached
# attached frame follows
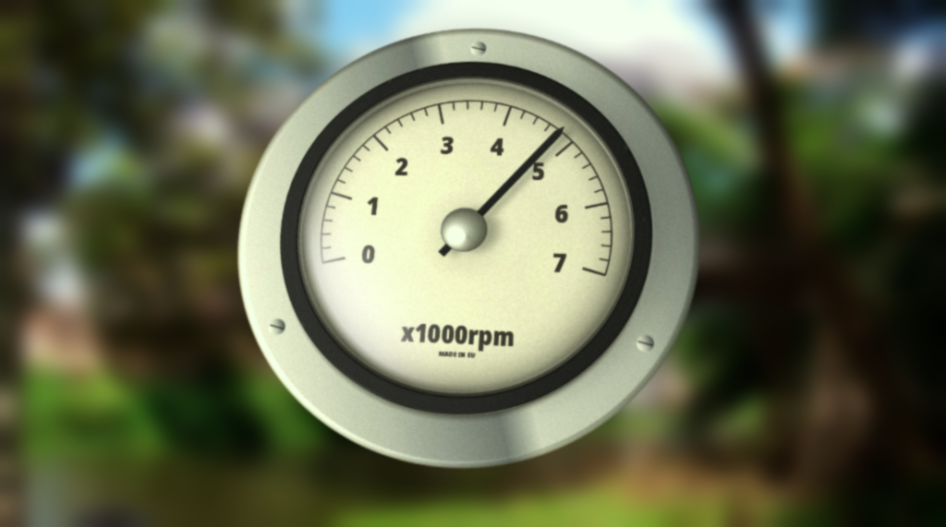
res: 4800
